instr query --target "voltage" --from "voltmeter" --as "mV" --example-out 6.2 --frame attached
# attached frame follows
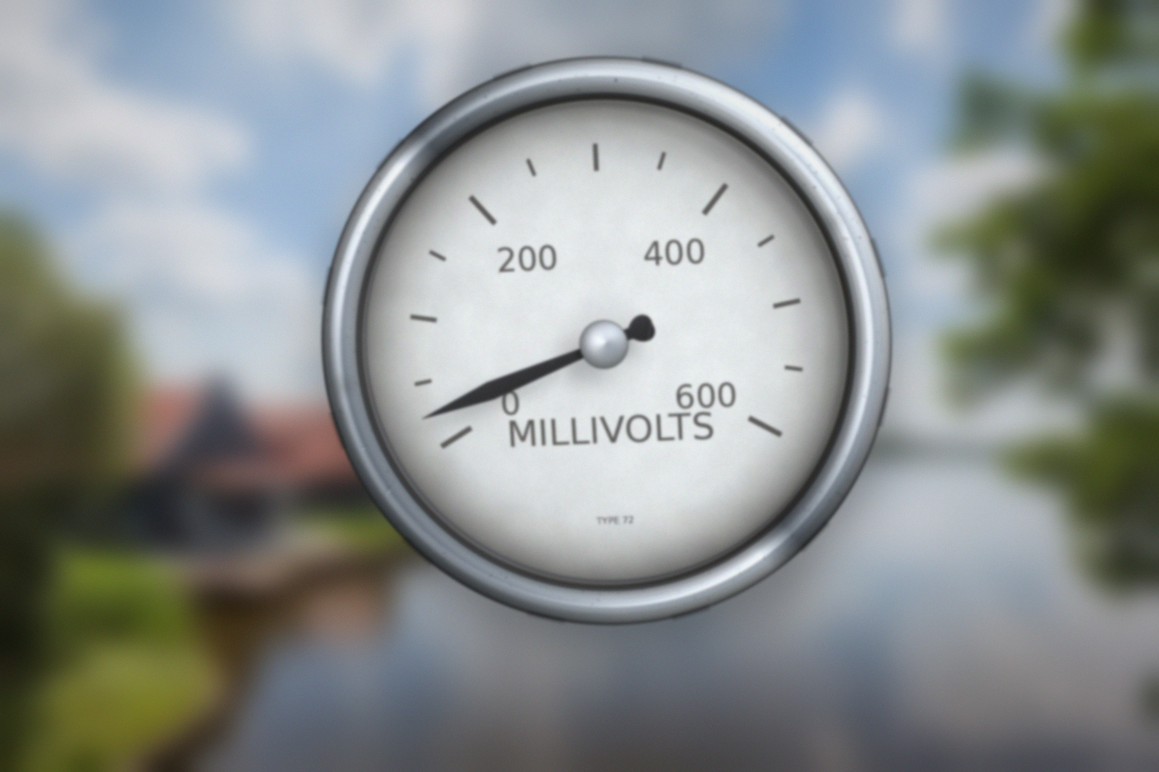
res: 25
